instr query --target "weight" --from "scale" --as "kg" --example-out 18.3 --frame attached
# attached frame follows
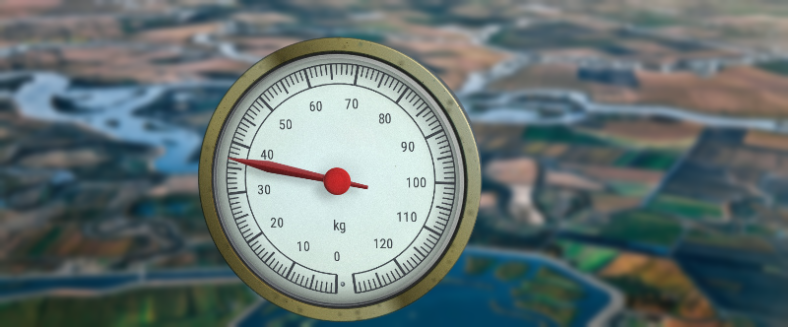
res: 37
